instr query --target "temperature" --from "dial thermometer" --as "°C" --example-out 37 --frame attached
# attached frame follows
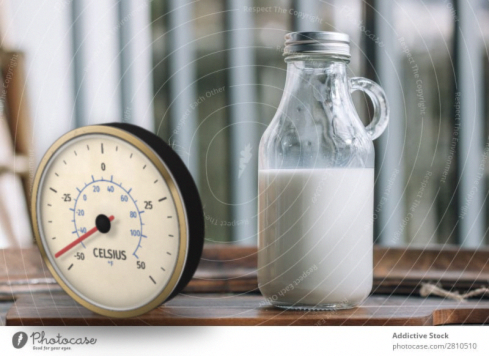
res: -45
